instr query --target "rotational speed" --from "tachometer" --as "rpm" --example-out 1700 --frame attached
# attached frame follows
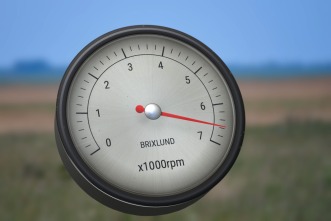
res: 6600
